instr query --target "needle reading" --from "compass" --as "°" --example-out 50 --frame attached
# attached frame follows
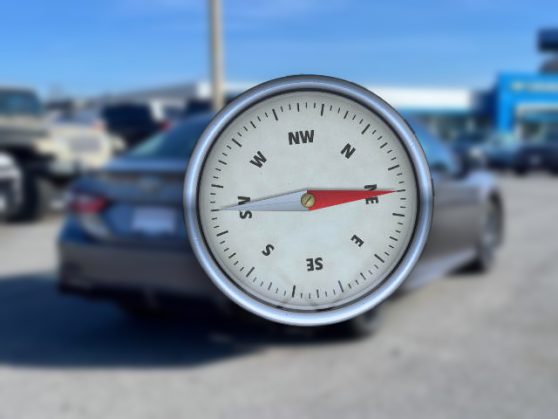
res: 45
